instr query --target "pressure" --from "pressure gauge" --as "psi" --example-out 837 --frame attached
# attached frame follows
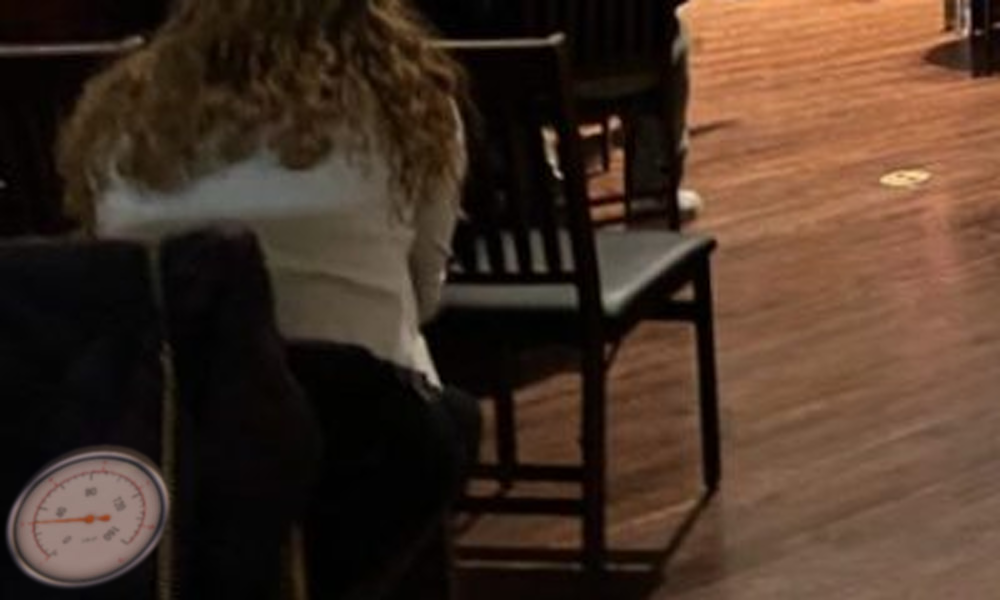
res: 30
